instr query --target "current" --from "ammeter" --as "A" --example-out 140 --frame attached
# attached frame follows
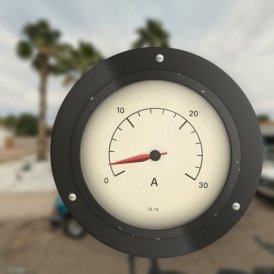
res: 2
